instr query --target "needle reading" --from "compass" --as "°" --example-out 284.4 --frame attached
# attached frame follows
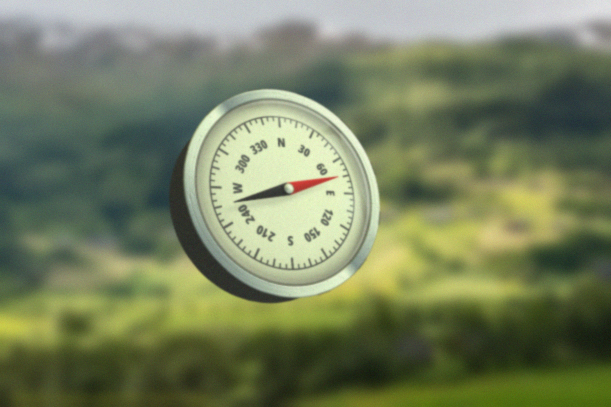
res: 75
